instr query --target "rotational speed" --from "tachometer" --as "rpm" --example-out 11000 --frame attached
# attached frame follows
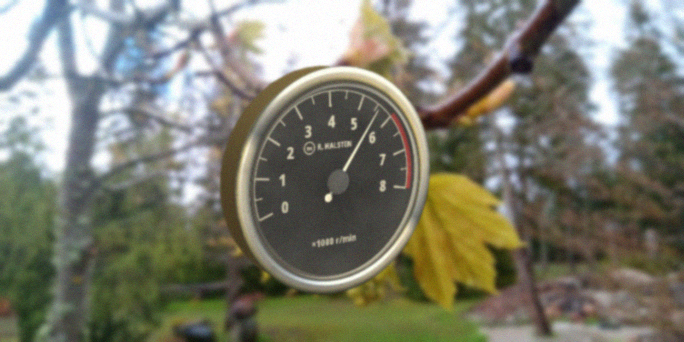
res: 5500
